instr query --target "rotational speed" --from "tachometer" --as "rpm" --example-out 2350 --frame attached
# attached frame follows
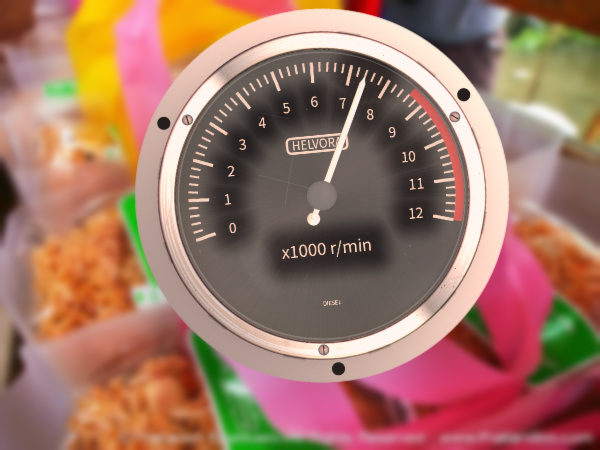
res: 7400
